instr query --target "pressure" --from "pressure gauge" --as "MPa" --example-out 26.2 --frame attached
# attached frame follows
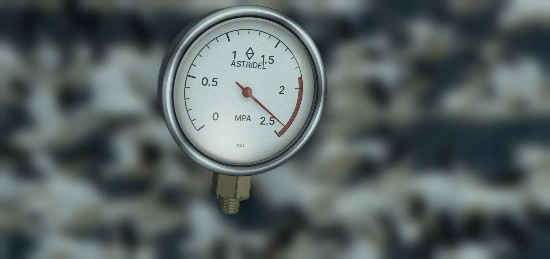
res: 2.4
